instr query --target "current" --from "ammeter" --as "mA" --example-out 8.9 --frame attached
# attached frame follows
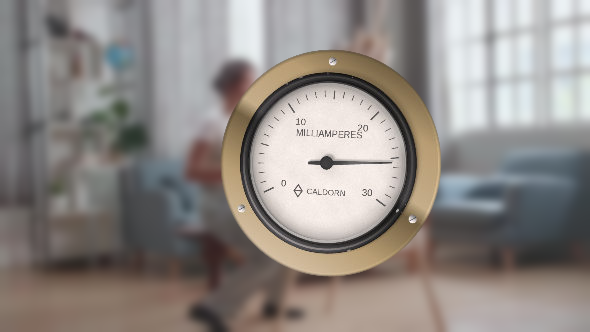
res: 25.5
